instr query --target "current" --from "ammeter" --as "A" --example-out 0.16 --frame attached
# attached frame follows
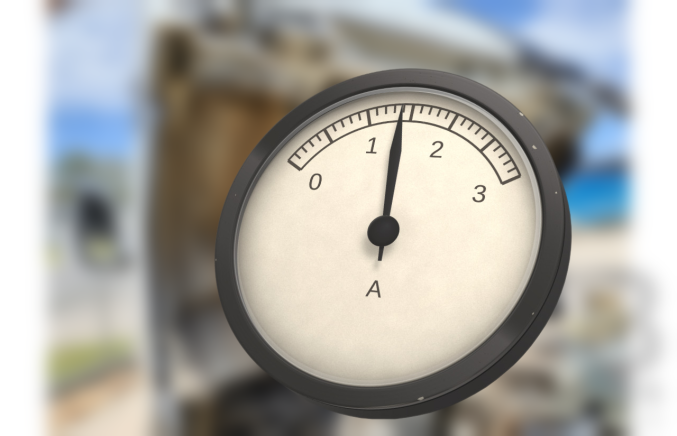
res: 1.4
